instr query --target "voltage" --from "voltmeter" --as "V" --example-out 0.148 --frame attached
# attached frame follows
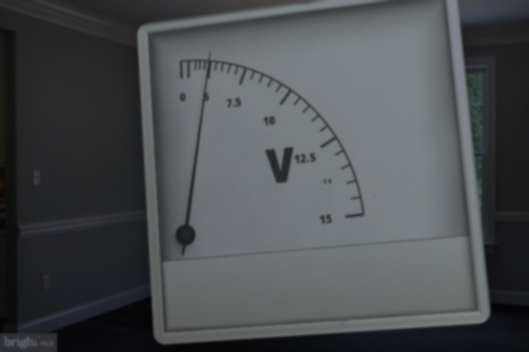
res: 5
